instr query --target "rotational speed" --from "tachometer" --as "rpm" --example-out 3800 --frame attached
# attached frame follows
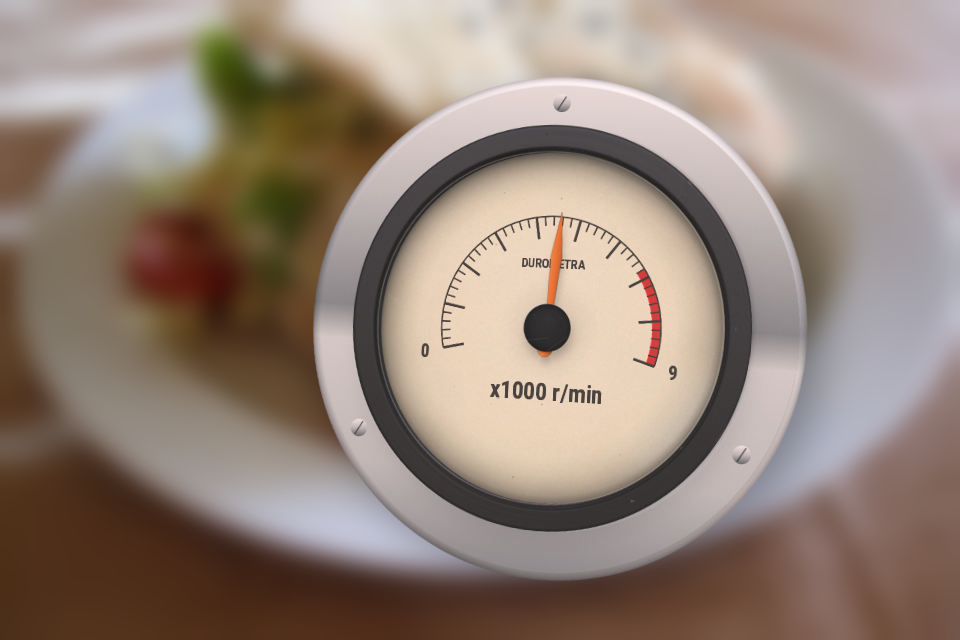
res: 4600
